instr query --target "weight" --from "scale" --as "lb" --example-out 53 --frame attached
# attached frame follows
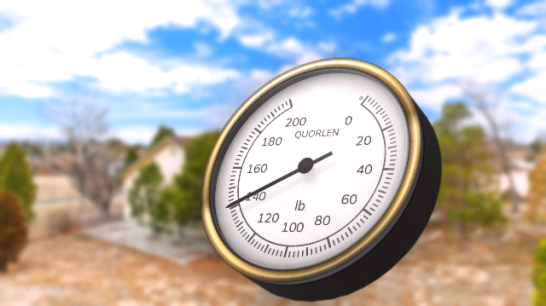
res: 140
